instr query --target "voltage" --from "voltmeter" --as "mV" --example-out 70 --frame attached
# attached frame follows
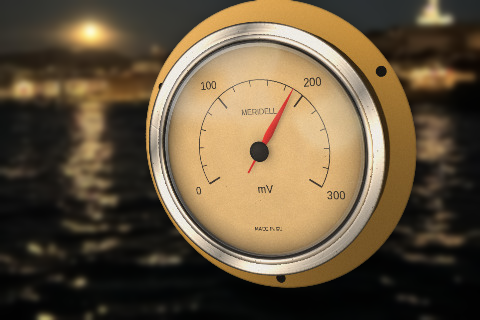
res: 190
